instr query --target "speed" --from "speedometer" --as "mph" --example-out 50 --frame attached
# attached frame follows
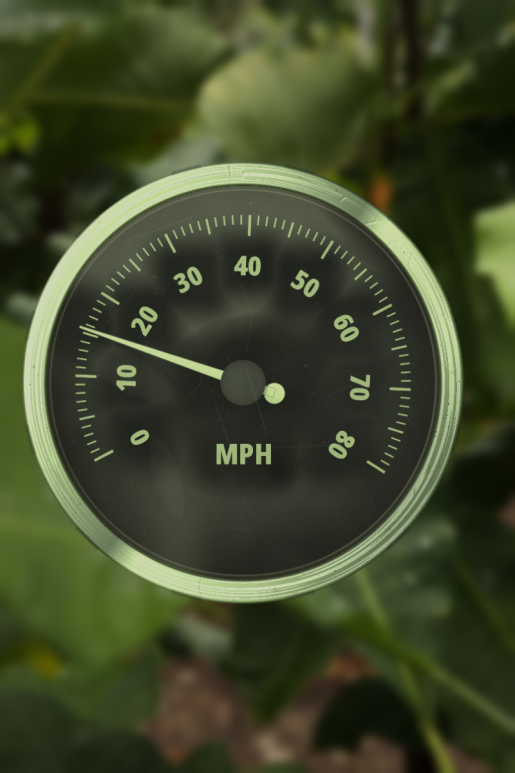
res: 15.5
